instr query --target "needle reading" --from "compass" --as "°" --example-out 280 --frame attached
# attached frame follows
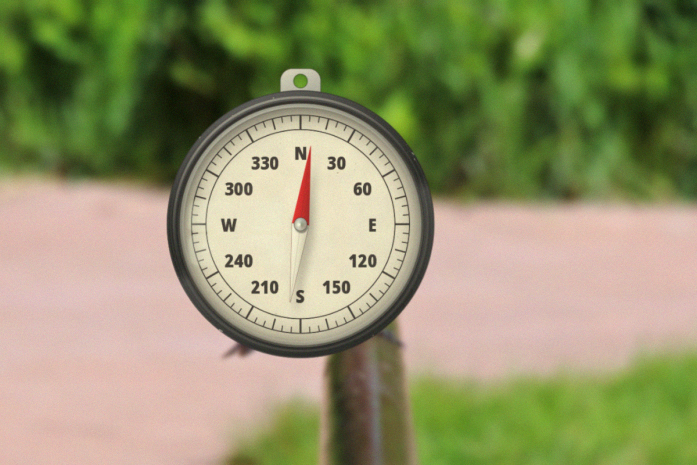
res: 7.5
